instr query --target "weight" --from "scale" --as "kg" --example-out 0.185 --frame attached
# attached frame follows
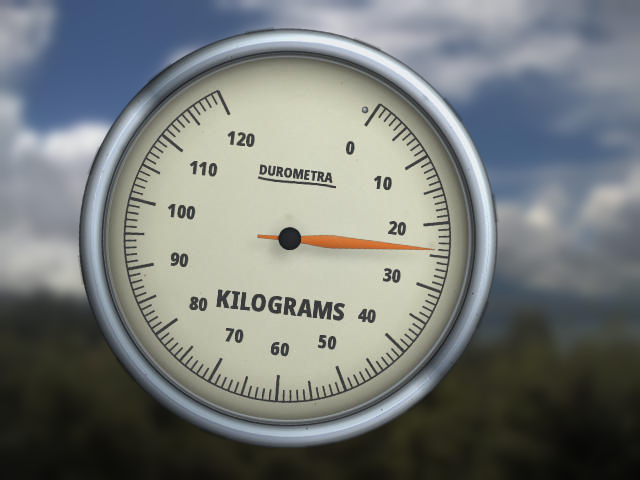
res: 24
